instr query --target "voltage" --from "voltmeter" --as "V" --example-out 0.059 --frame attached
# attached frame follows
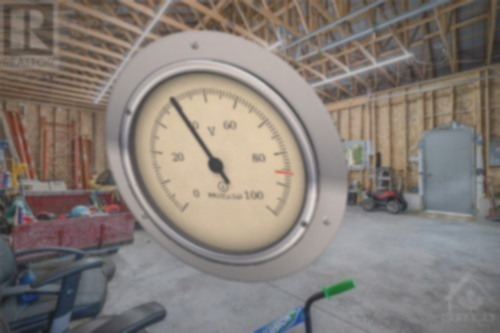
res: 40
